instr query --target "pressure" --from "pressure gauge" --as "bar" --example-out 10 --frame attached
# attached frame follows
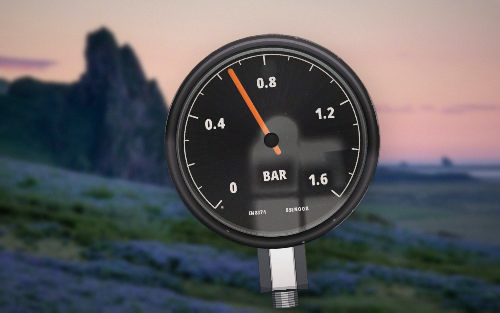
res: 0.65
